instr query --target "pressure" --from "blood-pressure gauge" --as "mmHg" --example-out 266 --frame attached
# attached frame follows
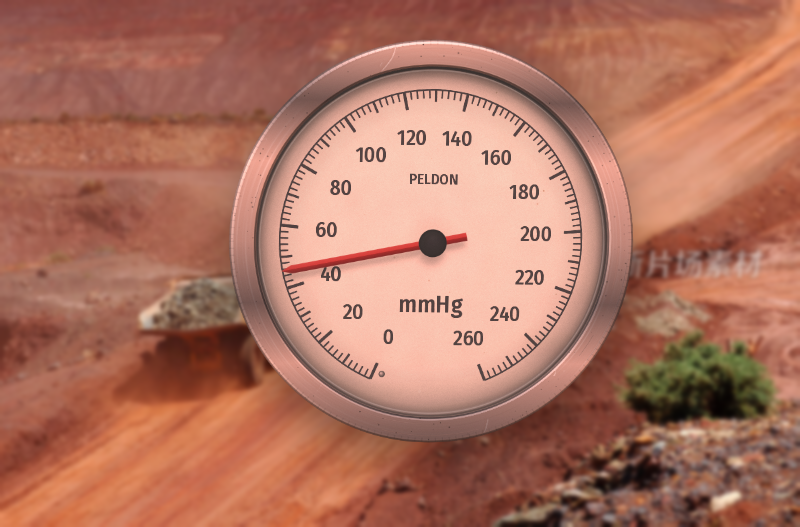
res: 46
